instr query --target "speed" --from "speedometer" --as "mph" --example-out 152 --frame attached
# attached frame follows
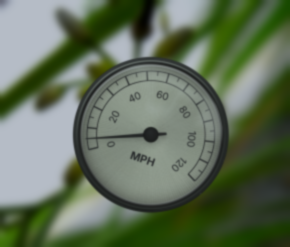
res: 5
